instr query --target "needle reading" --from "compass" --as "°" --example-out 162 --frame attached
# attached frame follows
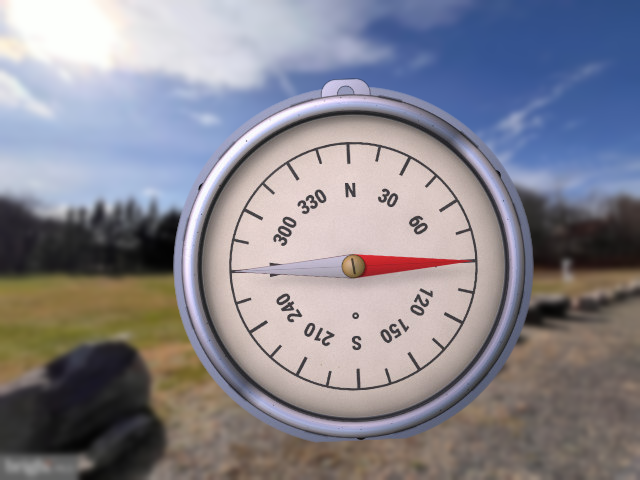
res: 90
